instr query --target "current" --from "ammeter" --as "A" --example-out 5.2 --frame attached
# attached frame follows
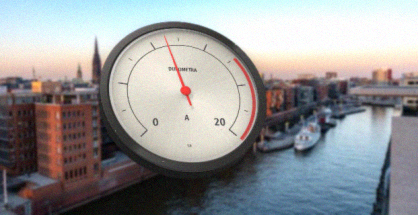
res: 9
